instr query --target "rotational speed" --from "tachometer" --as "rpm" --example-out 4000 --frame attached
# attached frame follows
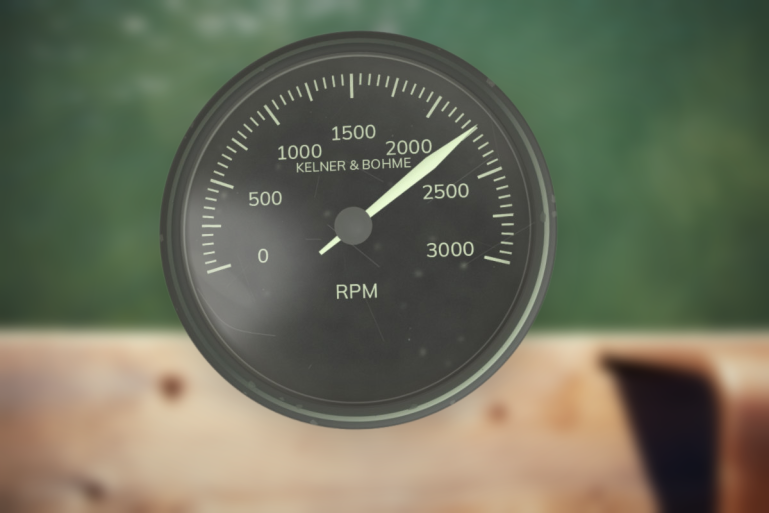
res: 2250
